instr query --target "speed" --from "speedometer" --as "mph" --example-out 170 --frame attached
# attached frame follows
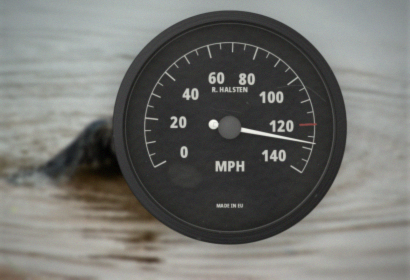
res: 127.5
